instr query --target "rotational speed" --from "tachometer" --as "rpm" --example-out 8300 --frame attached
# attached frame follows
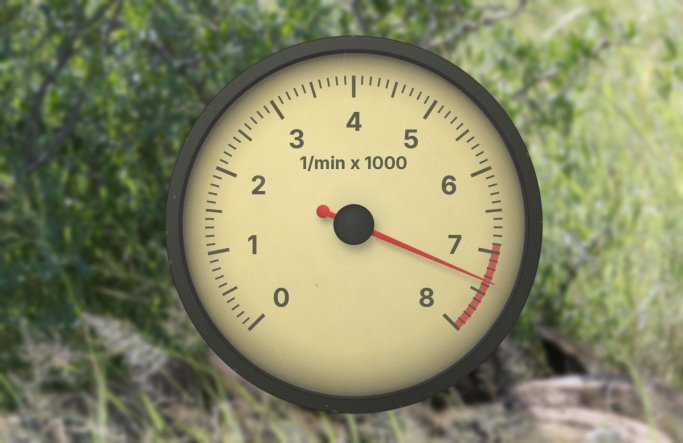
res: 7350
